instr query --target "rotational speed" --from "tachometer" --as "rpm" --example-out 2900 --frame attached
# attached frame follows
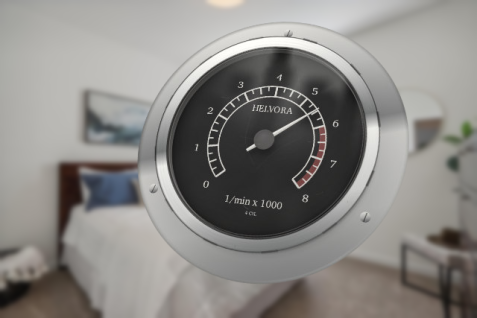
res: 5500
